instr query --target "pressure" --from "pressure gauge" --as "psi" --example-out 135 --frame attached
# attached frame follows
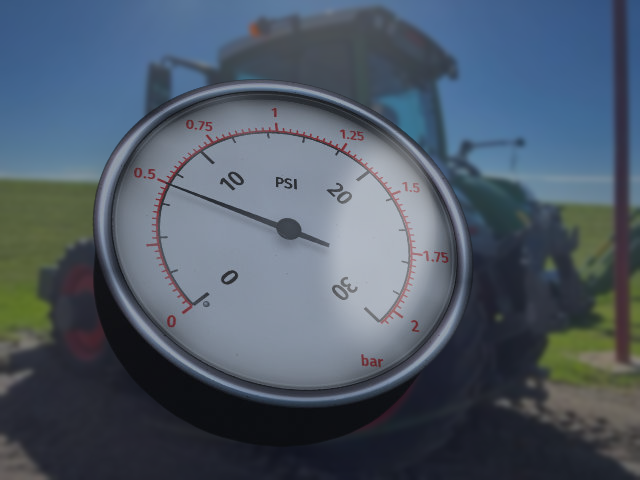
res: 7
